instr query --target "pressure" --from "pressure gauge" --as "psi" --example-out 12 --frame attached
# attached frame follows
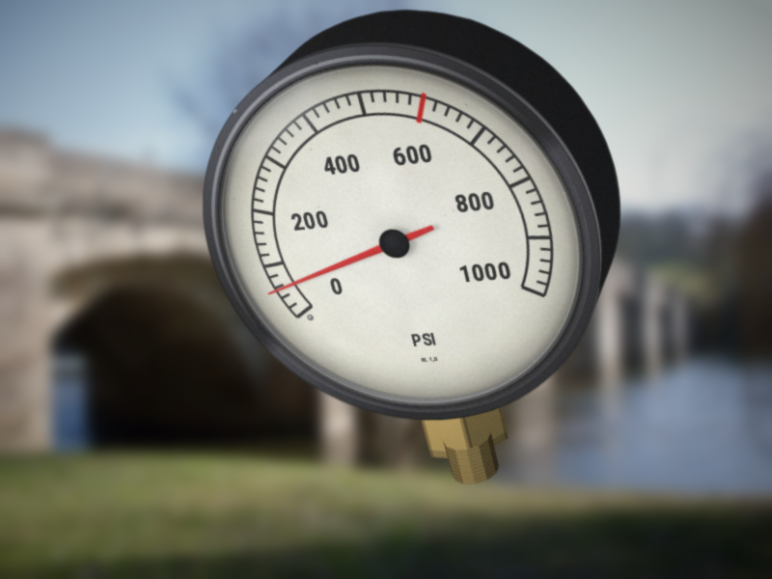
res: 60
